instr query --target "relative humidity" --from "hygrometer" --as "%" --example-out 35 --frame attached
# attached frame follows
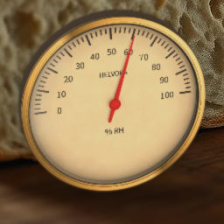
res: 60
